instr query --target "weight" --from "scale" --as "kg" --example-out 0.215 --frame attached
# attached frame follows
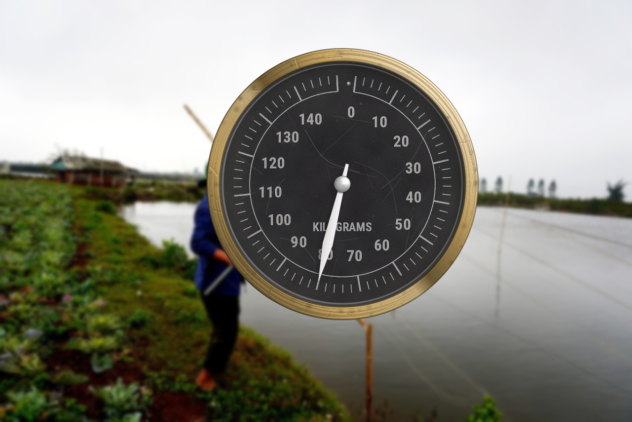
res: 80
